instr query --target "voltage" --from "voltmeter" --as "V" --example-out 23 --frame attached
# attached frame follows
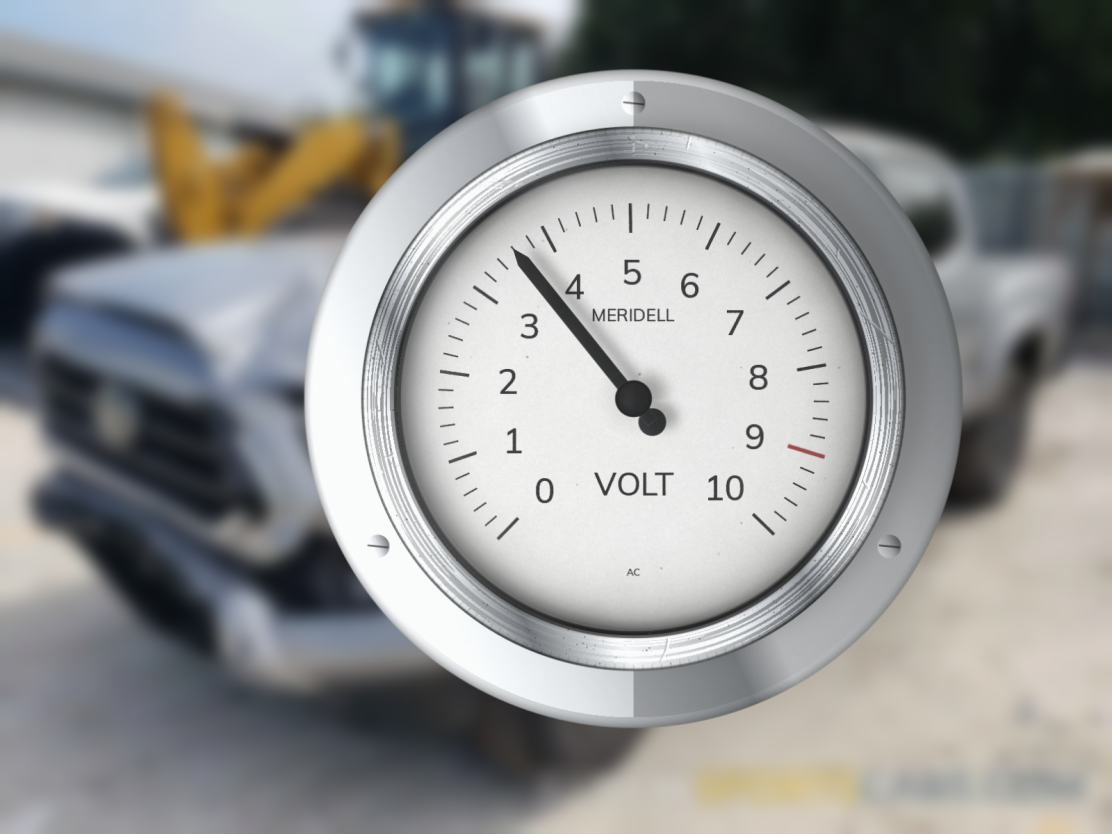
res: 3.6
